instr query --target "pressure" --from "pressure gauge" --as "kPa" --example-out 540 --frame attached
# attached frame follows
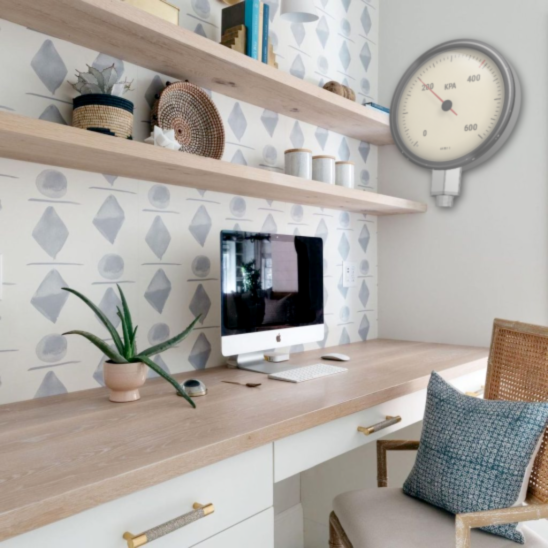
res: 200
